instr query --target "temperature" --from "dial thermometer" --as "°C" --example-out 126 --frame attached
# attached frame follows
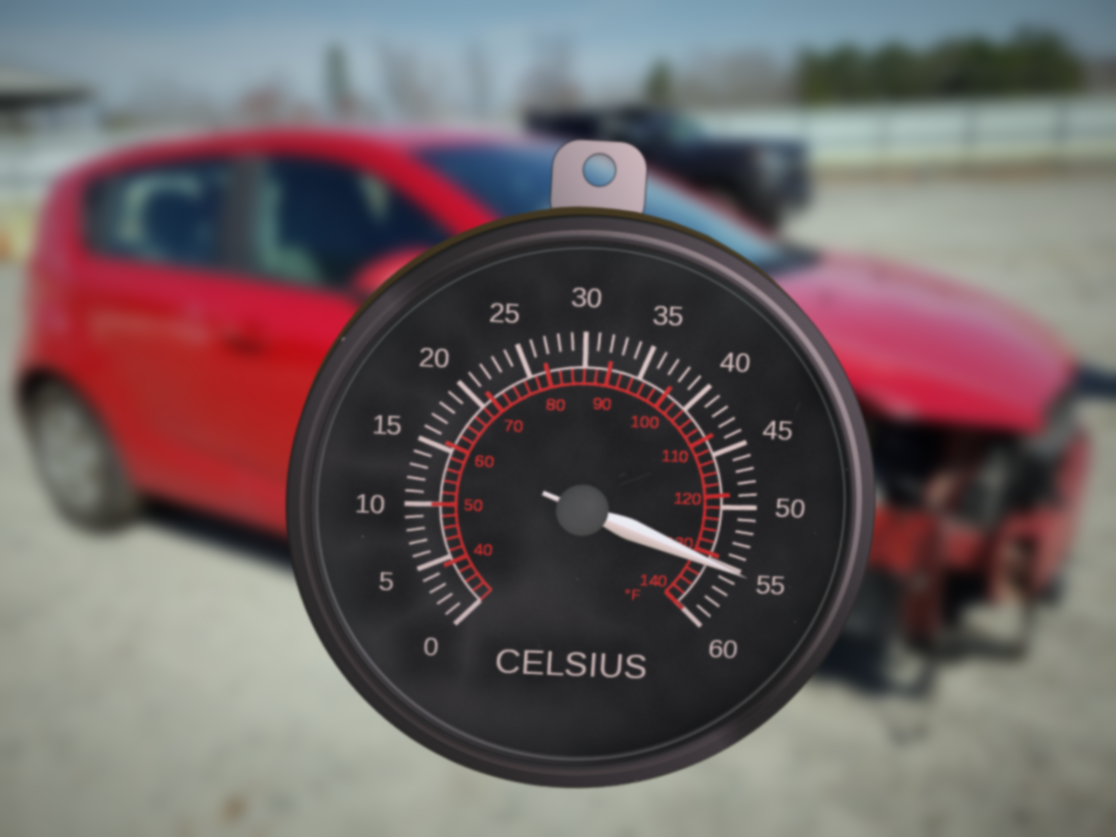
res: 55
